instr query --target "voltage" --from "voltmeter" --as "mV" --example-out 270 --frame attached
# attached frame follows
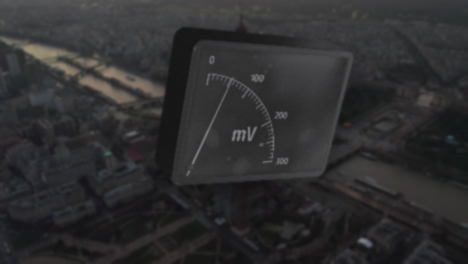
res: 50
